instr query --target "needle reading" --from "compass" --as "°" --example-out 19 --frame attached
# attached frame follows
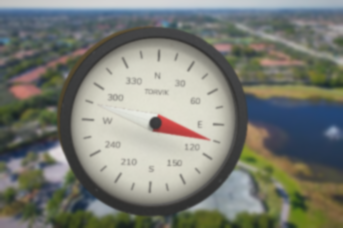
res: 105
